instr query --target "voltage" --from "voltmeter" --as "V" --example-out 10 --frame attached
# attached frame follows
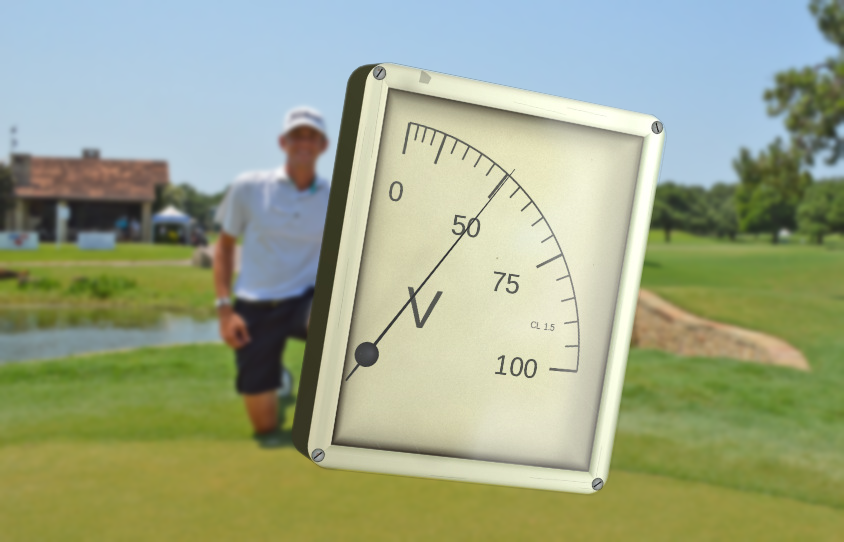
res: 50
